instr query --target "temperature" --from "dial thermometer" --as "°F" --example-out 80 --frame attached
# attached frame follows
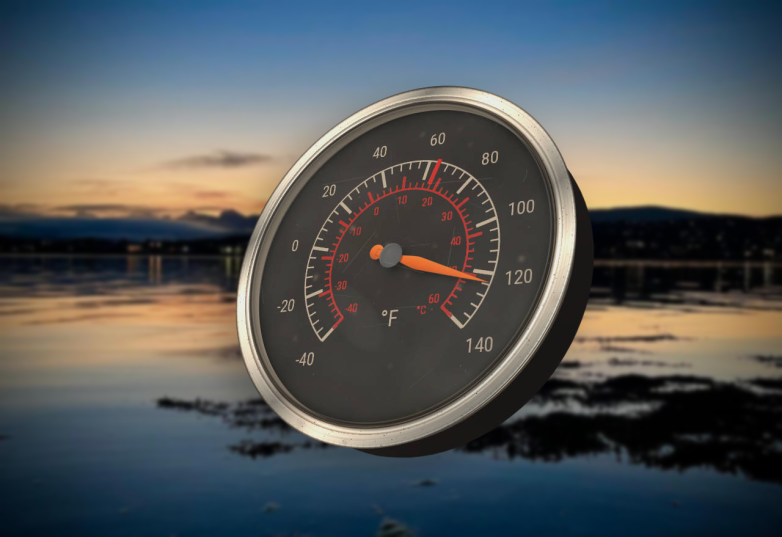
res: 124
